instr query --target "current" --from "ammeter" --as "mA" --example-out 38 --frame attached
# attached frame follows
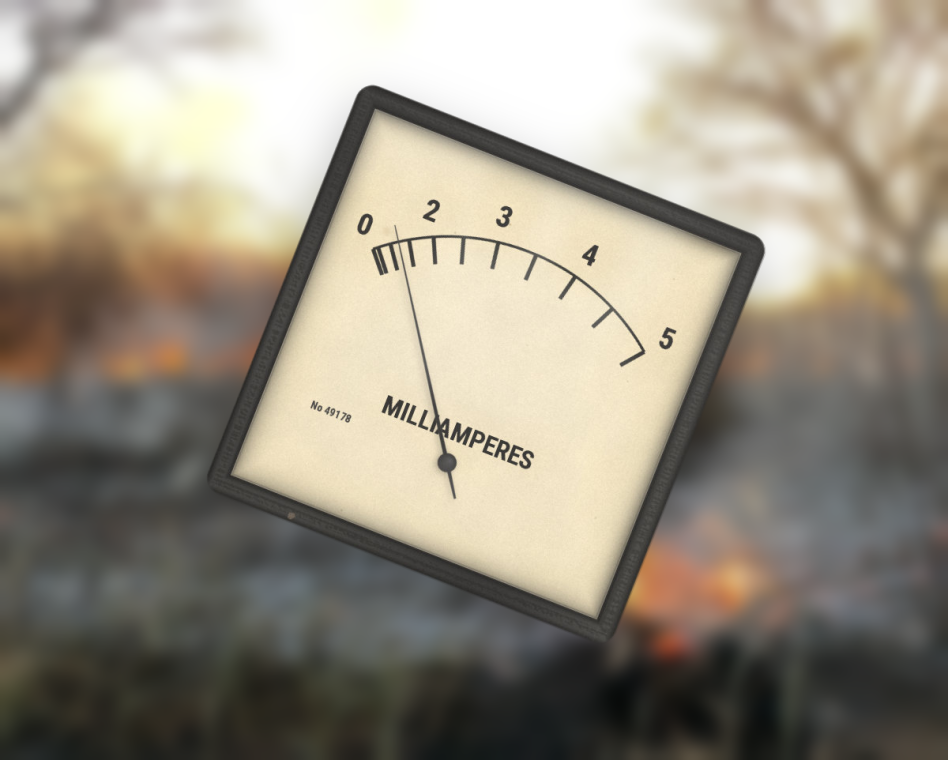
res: 1.25
